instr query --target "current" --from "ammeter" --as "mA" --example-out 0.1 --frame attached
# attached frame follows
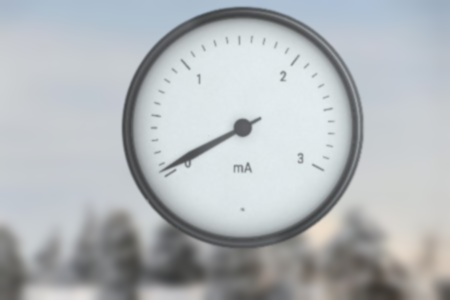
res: 0.05
